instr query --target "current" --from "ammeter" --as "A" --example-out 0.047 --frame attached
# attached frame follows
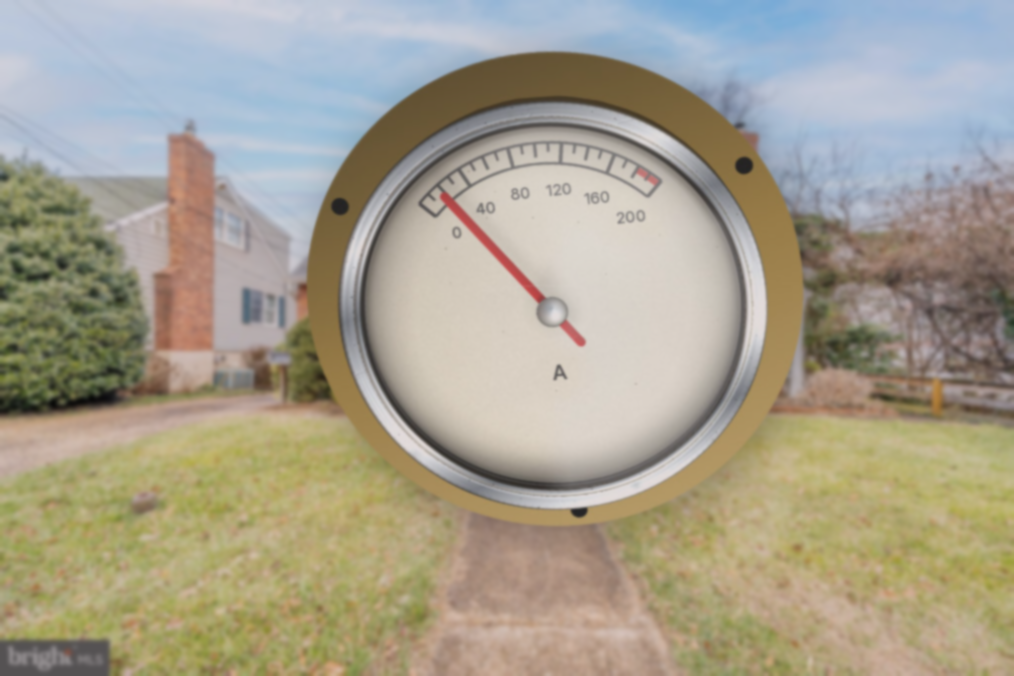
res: 20
